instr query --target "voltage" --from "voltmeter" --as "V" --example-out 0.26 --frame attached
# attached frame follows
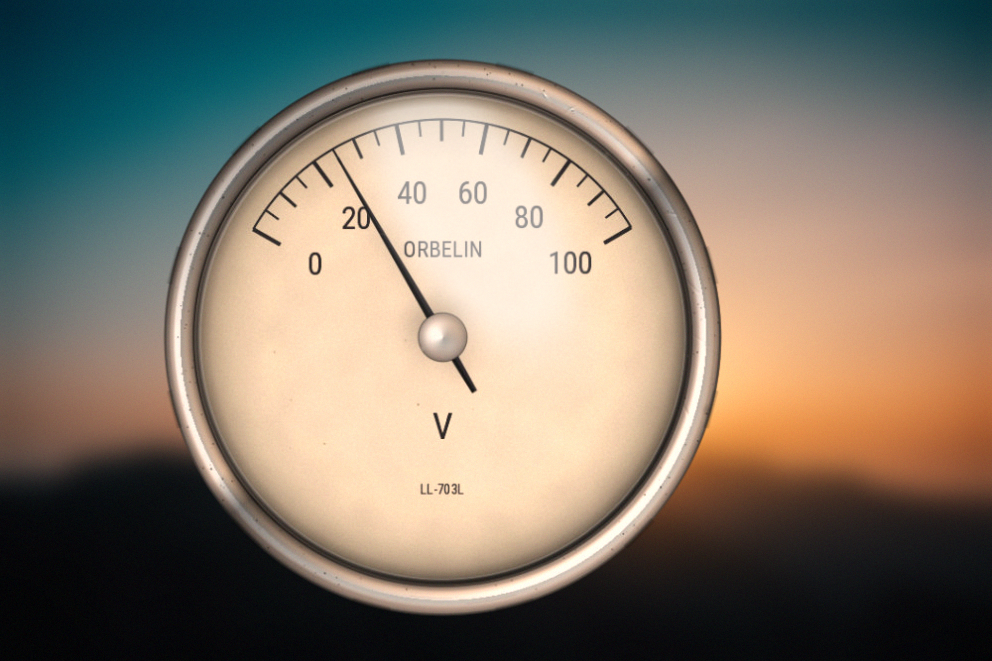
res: 25
